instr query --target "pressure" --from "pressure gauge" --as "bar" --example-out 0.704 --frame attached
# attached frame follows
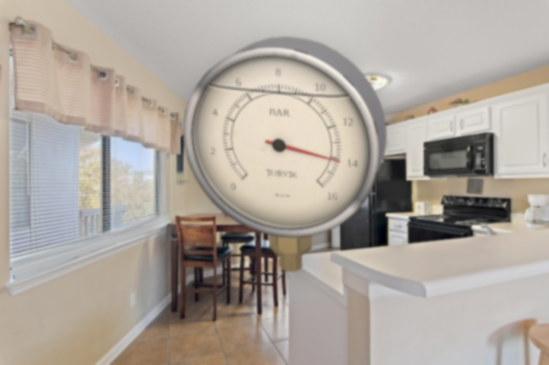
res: 14
